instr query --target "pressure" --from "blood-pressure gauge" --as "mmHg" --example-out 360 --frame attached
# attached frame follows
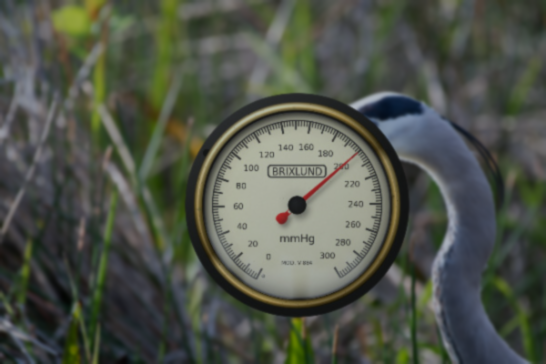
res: 200
